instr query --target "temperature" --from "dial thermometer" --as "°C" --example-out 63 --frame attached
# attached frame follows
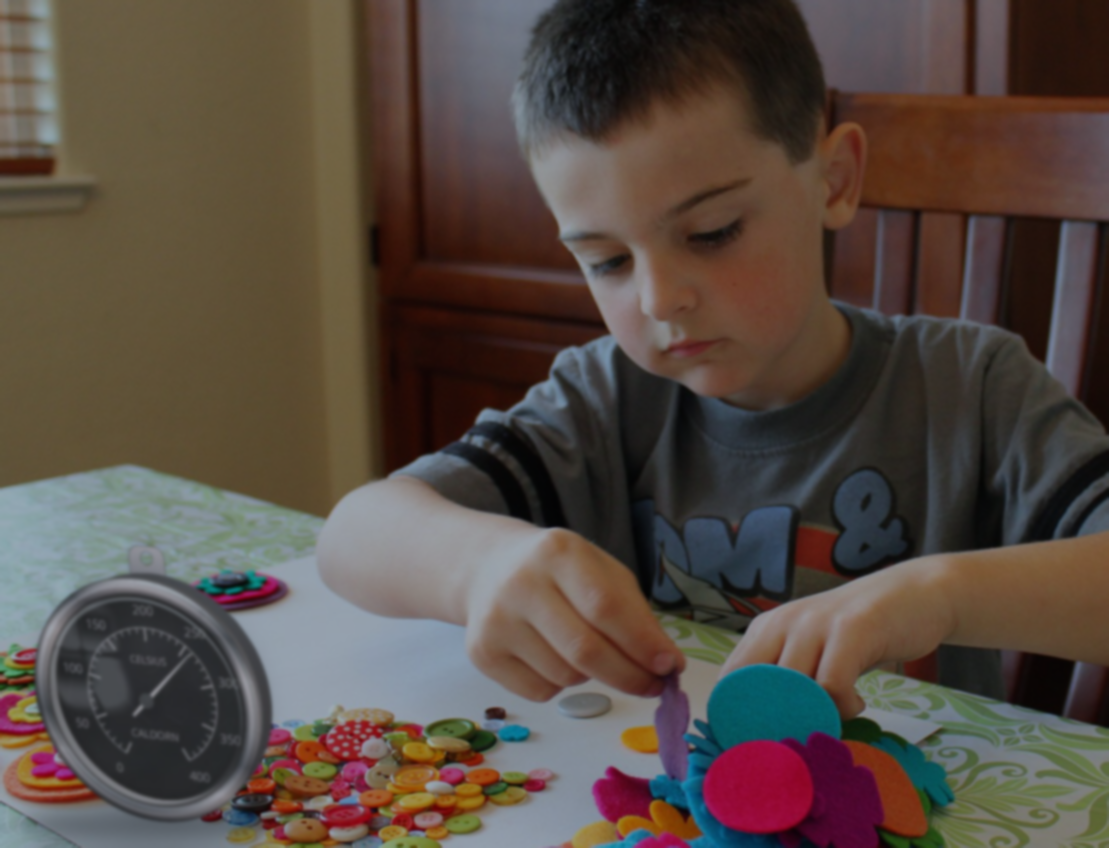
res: 260
